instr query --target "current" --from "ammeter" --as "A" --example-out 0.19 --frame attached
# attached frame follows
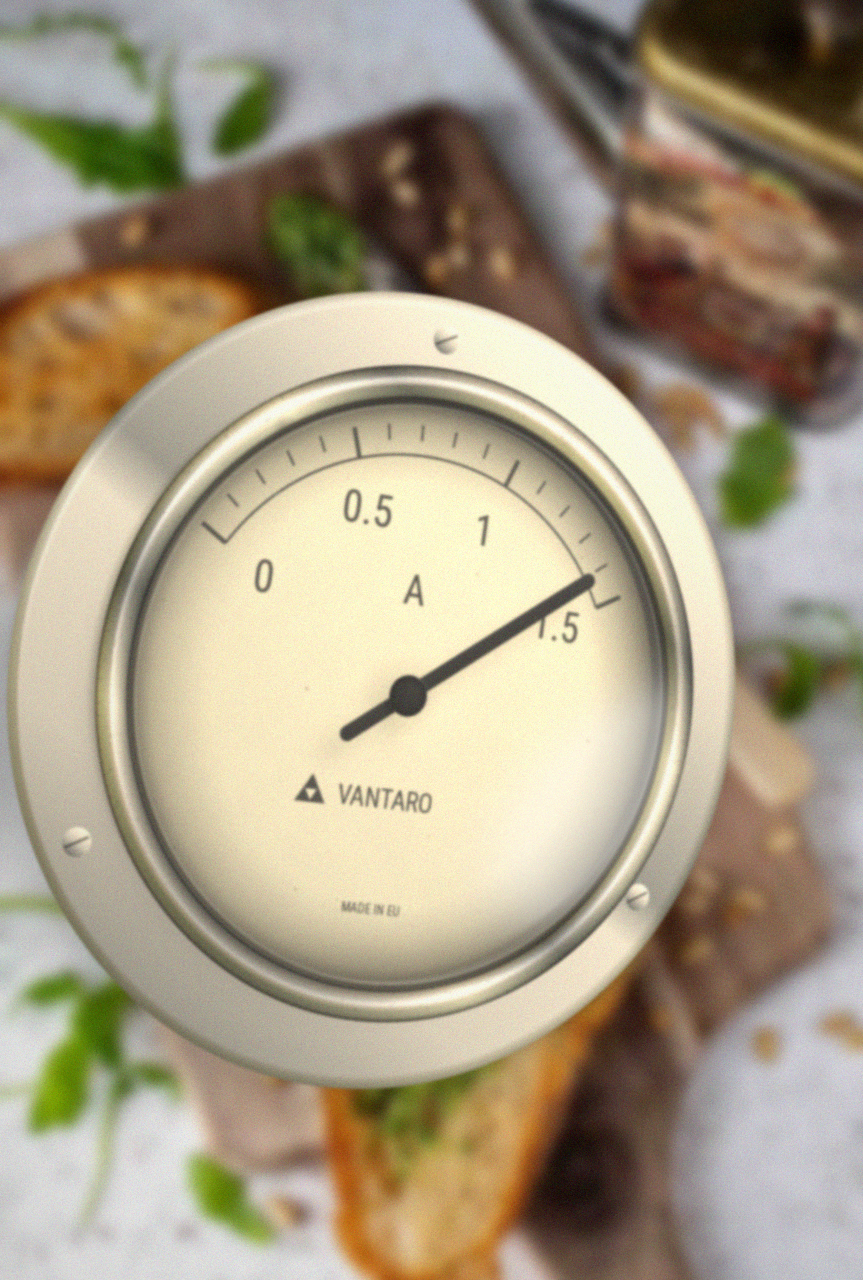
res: 1.4
